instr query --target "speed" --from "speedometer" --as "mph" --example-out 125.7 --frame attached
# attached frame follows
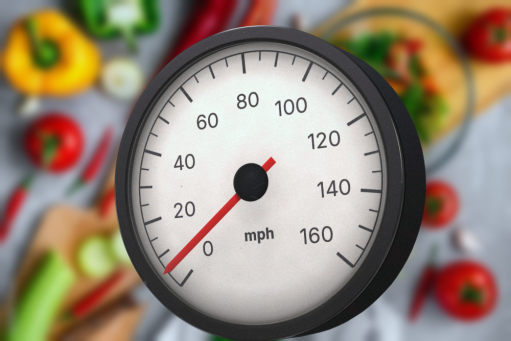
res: 5
